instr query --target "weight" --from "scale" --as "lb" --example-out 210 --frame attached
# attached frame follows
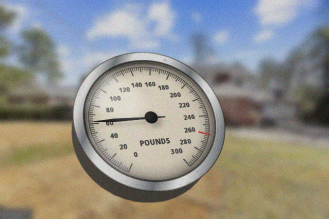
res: 60
